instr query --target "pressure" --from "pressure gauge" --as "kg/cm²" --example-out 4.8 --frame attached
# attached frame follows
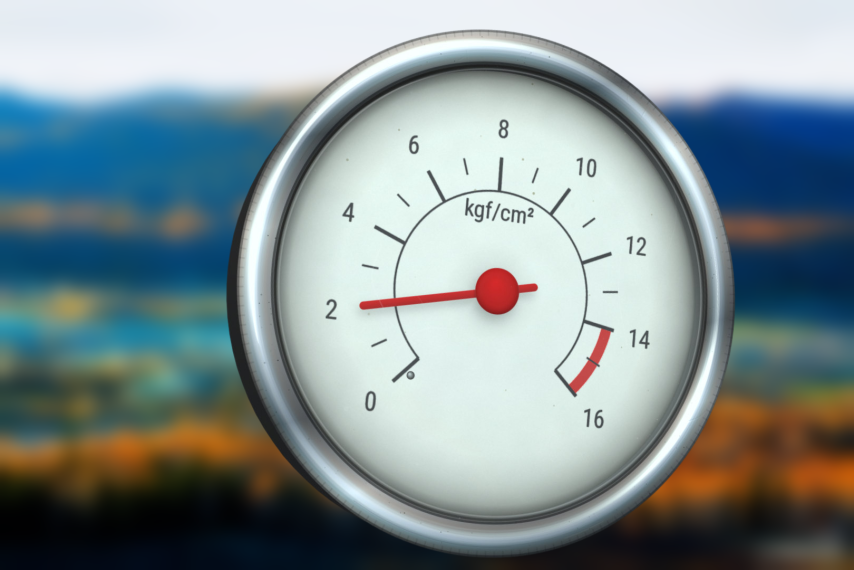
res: 2
